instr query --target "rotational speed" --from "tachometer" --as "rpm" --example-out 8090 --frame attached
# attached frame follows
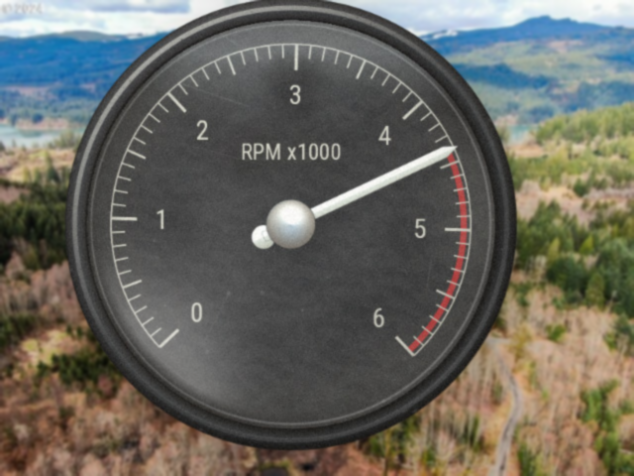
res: 4400
